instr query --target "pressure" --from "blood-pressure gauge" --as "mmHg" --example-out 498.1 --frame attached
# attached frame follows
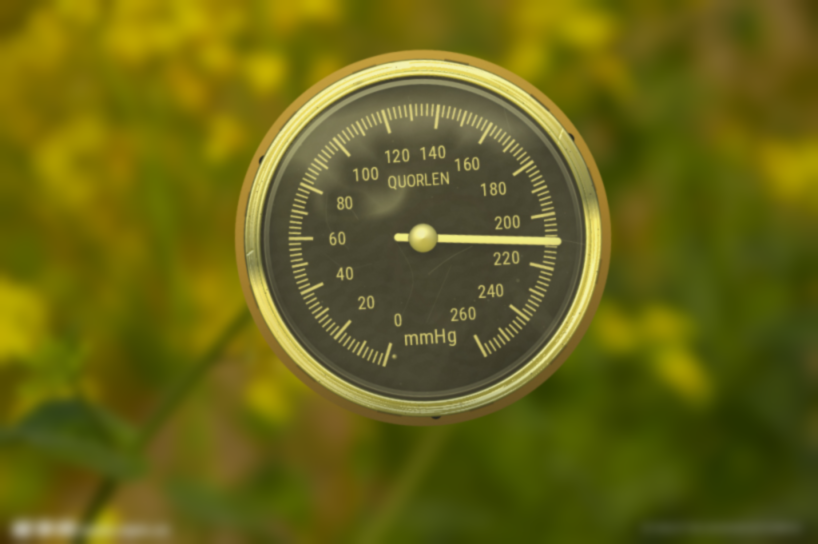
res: 210
